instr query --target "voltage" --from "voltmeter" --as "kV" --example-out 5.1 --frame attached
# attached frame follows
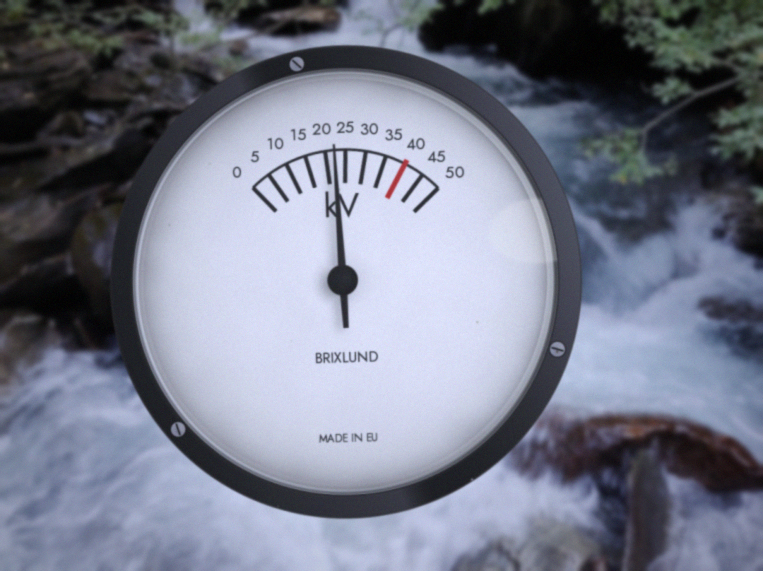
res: 22.5
